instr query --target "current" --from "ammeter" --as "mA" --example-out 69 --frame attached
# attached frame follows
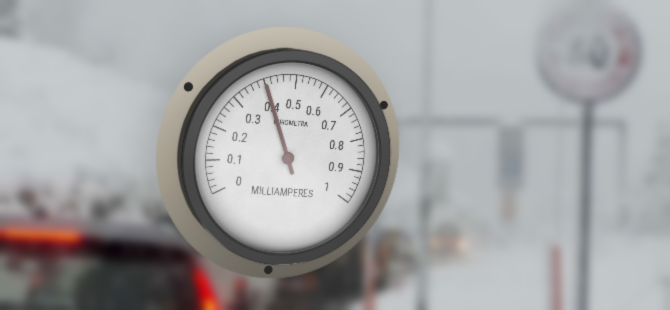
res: 0.4
